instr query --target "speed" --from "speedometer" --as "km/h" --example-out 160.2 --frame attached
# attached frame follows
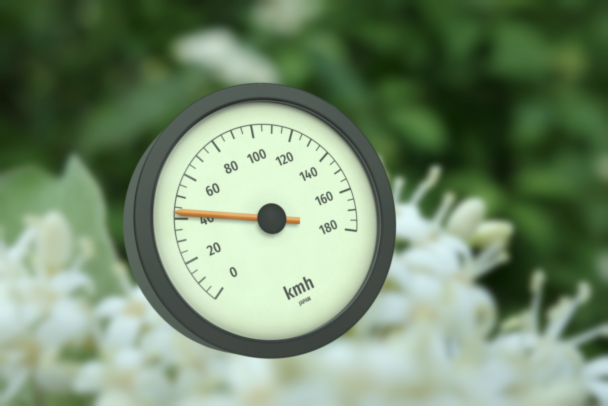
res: 42.5
